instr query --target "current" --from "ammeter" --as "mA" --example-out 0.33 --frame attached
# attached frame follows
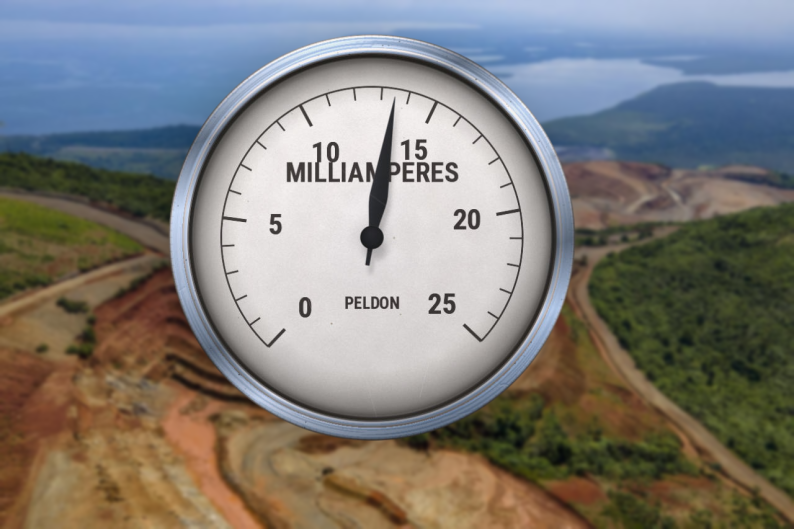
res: 13.5
